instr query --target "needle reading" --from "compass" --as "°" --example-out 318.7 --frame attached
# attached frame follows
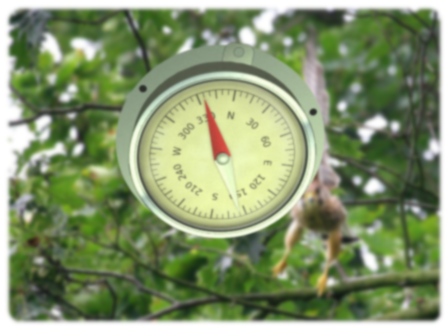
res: 335
